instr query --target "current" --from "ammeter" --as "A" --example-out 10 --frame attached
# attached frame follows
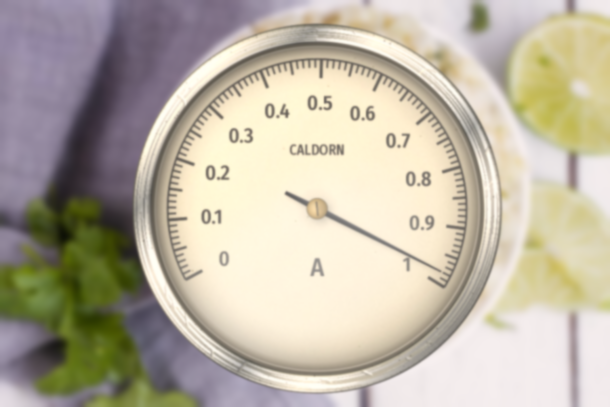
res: 0.98
